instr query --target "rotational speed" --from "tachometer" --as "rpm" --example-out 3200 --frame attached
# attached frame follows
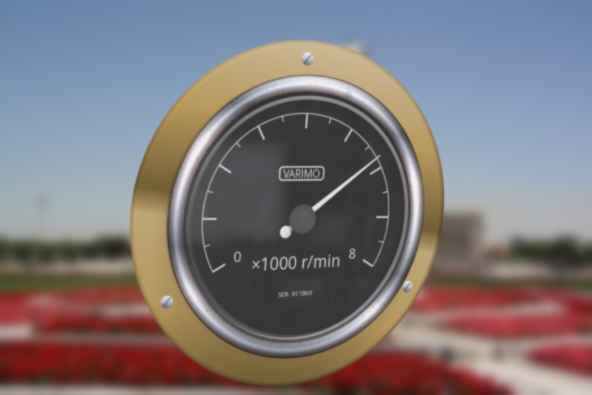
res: 5750
